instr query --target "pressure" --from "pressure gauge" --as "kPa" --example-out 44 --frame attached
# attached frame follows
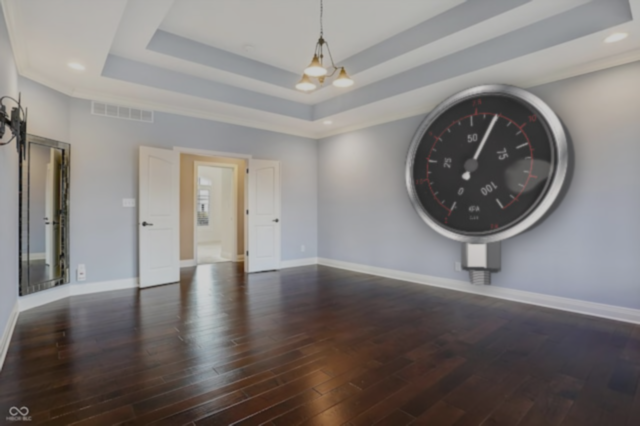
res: 60
